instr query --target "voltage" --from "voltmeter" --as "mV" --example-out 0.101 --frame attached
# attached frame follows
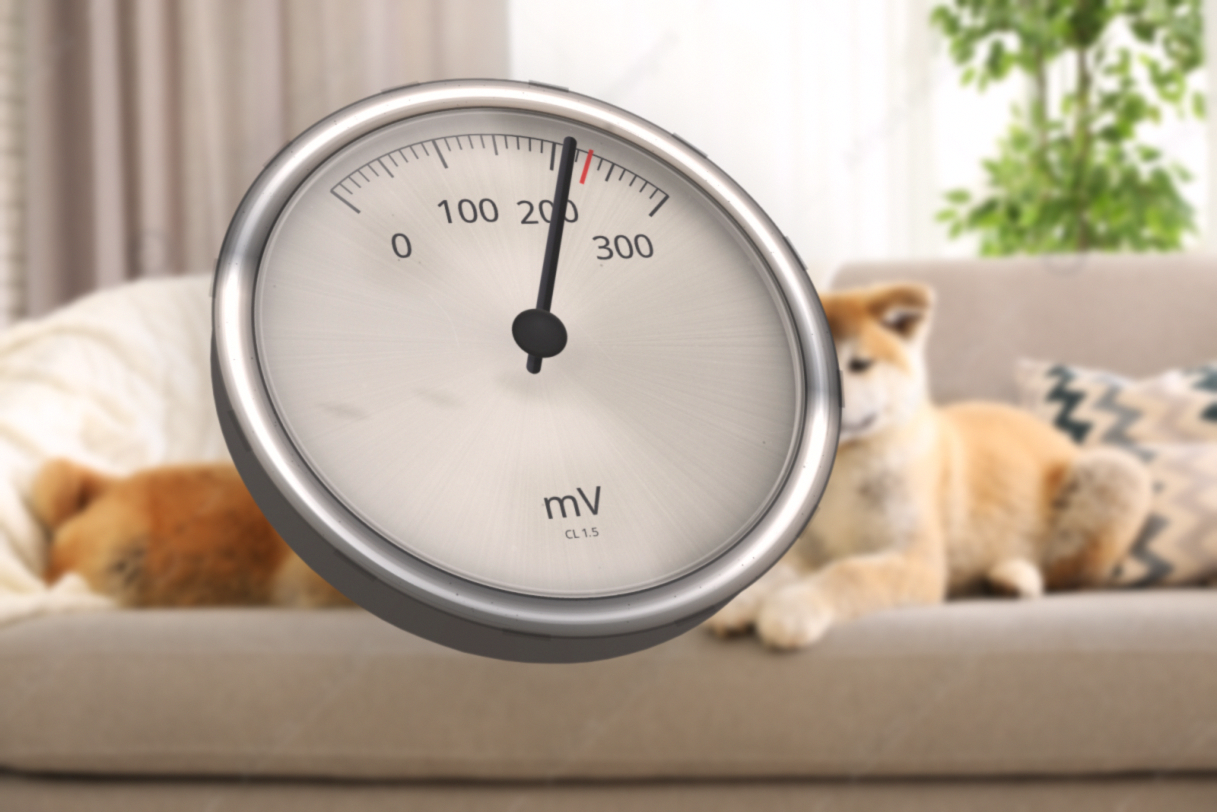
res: 210
